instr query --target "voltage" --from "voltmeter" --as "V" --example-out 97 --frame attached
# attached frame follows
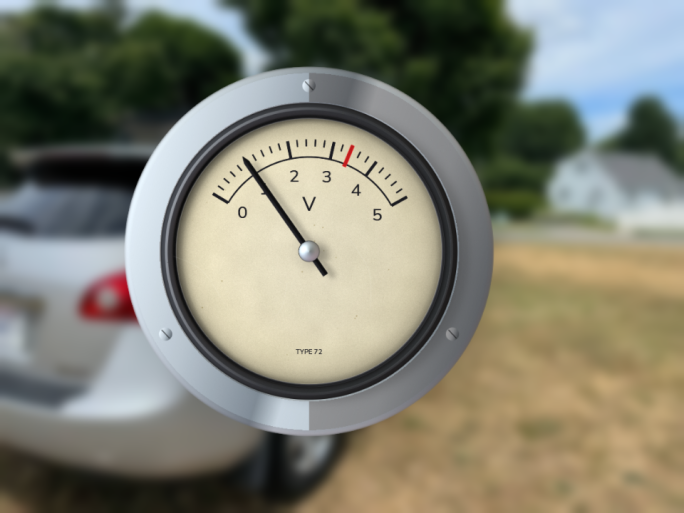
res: 1
